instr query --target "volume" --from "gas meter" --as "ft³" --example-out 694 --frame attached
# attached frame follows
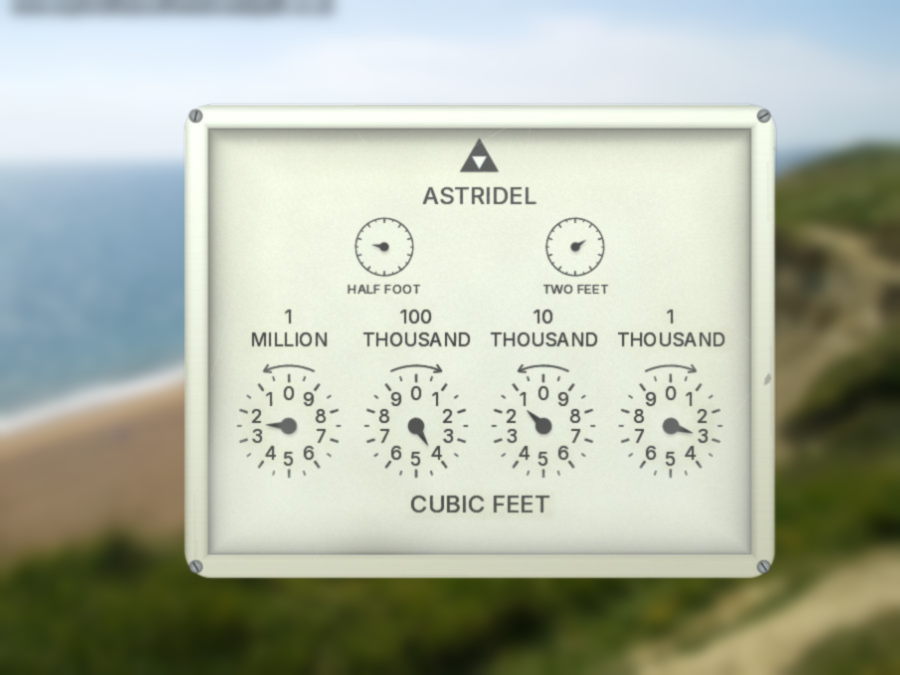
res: 241300
